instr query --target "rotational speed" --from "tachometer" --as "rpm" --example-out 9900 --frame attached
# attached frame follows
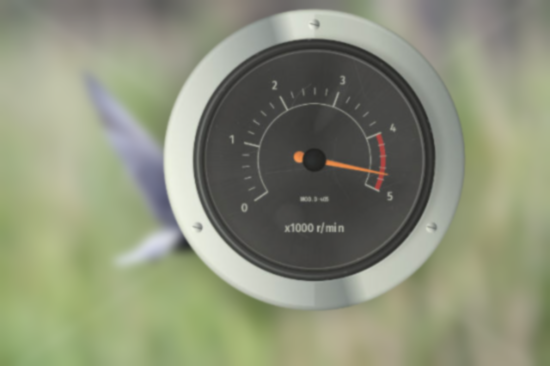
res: 4700
